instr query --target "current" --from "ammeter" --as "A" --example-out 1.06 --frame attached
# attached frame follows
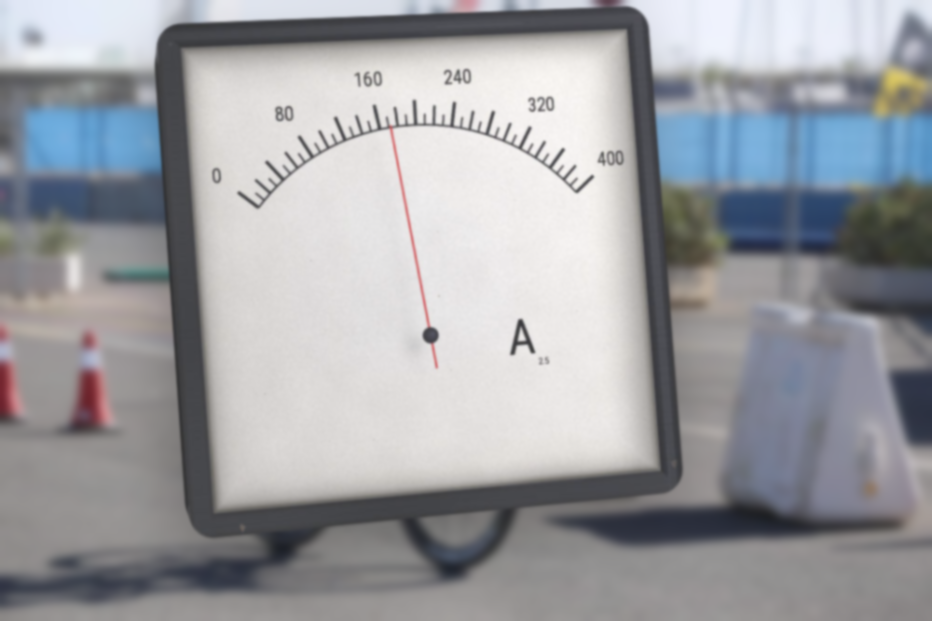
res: 170
